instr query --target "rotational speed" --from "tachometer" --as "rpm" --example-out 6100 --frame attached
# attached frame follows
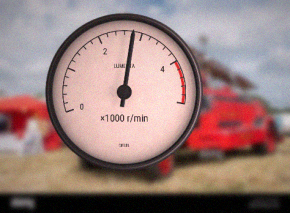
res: 2800
